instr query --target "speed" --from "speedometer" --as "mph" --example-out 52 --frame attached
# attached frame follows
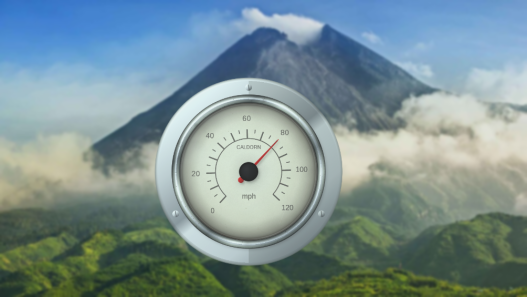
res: 80
